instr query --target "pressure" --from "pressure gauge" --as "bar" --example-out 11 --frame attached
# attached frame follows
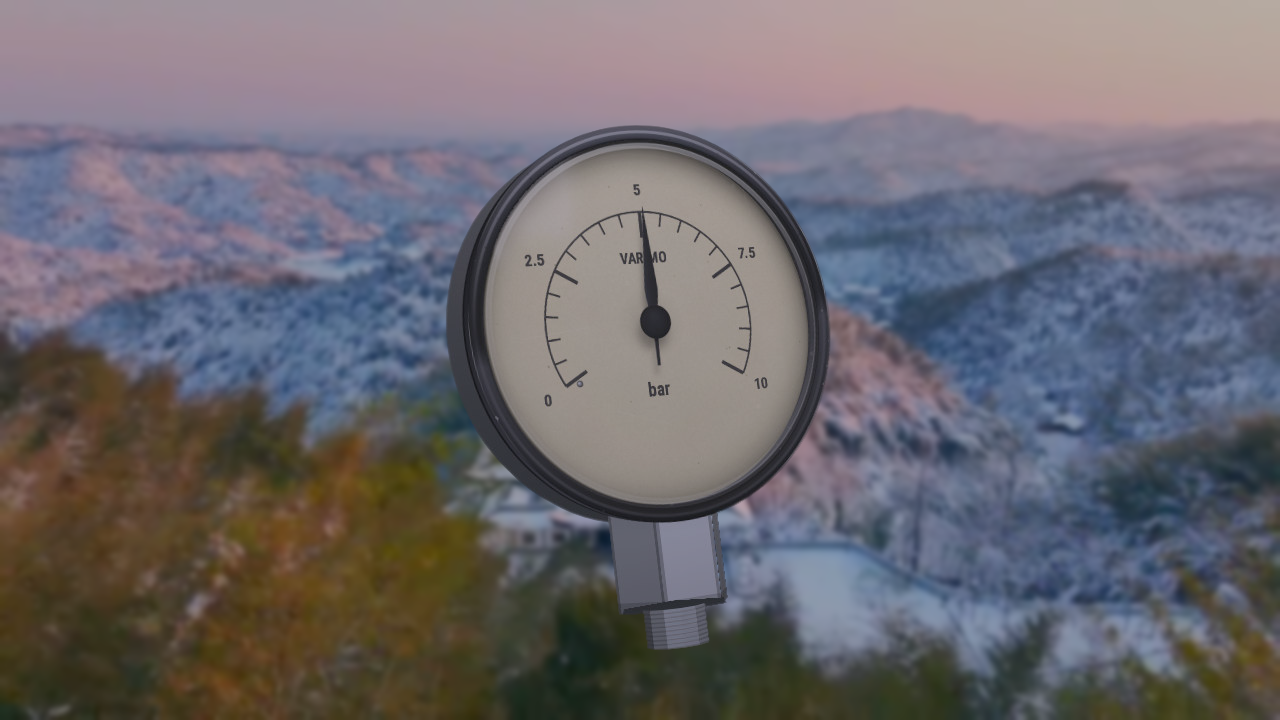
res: 5
